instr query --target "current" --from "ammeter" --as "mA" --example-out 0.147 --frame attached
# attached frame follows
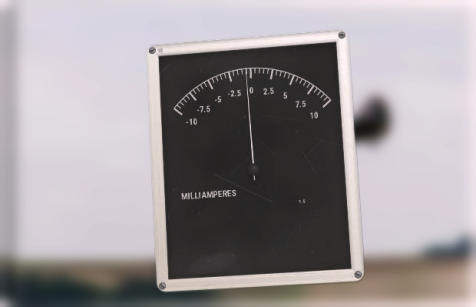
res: -0.5
